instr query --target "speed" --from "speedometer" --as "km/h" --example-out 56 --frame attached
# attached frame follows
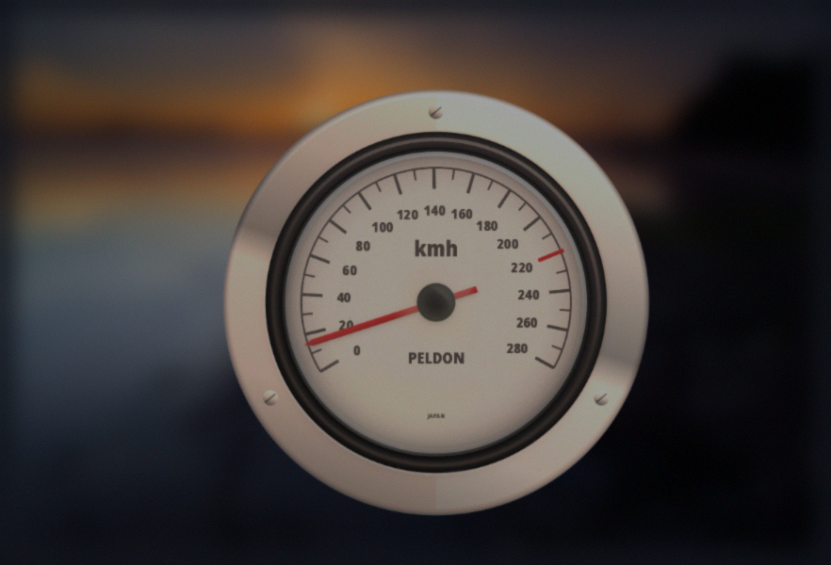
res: 15
